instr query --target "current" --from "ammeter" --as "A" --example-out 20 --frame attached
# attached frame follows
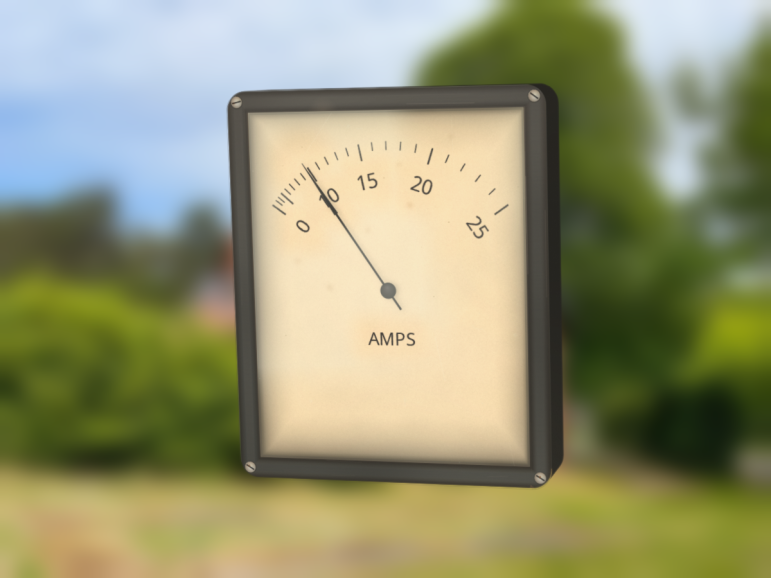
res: 10
